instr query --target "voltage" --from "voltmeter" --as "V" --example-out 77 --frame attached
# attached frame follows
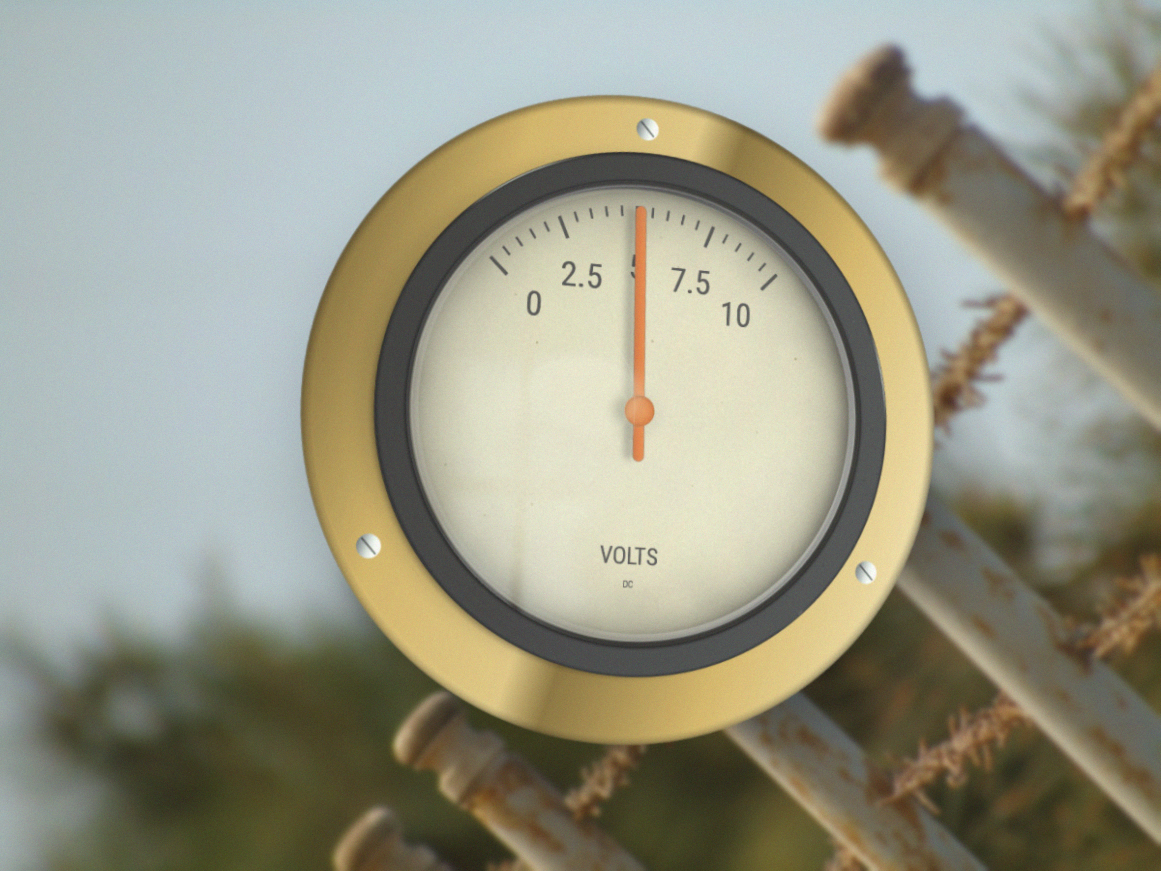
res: 5
